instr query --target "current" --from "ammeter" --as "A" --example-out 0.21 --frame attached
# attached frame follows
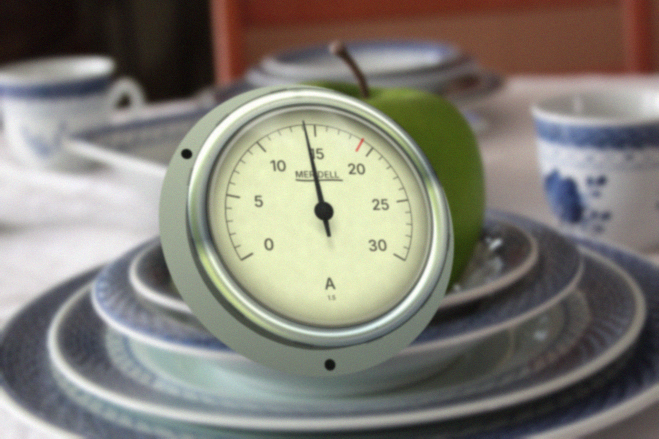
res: 14
